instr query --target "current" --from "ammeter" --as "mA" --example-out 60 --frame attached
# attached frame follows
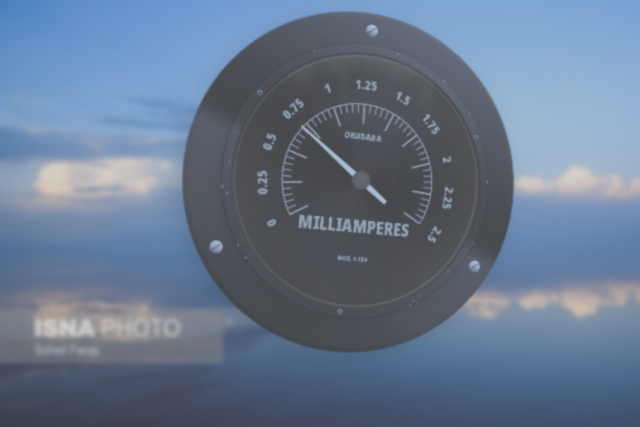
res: 0.7
